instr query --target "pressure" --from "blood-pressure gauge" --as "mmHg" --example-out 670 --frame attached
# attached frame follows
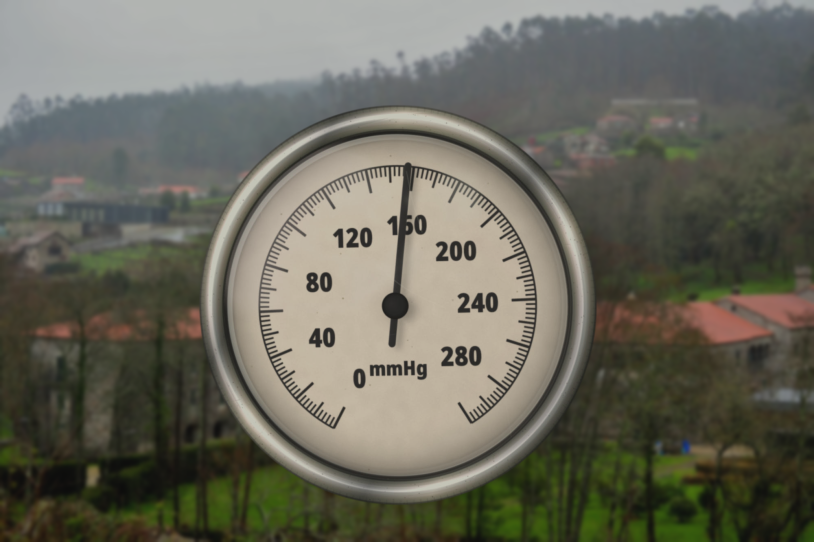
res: 158
